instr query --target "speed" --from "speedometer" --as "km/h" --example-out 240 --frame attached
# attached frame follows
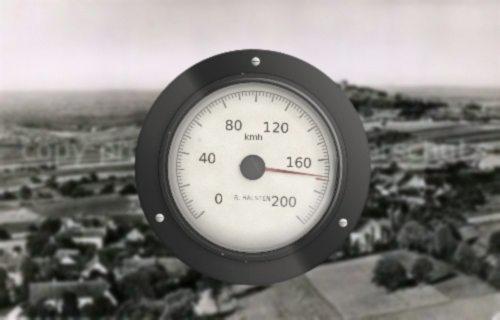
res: 170
